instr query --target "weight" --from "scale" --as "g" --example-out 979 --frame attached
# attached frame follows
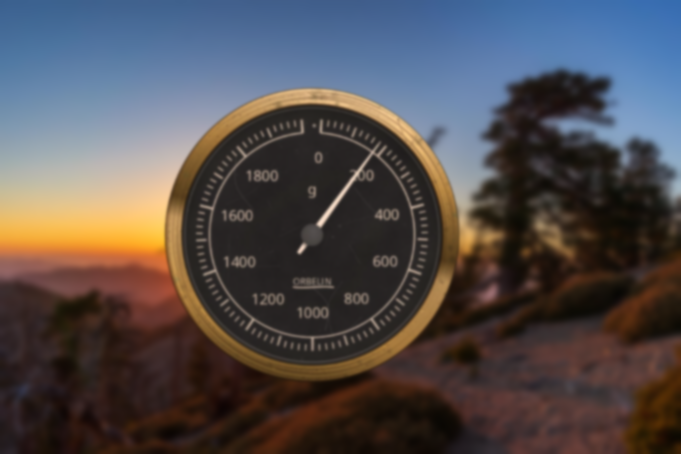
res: 180
